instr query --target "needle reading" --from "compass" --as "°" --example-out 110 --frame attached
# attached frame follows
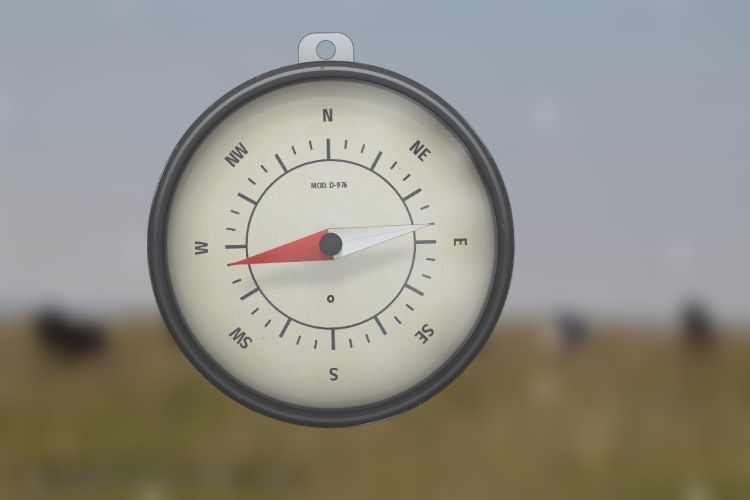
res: 260
